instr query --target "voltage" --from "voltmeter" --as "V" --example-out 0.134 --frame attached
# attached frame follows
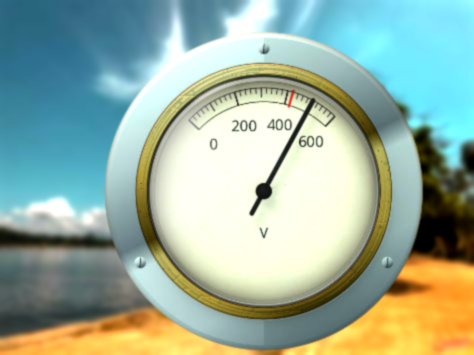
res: 500
